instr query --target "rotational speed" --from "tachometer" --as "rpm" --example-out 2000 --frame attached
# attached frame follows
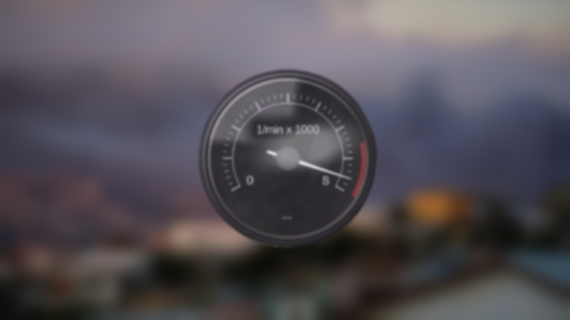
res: 7600
